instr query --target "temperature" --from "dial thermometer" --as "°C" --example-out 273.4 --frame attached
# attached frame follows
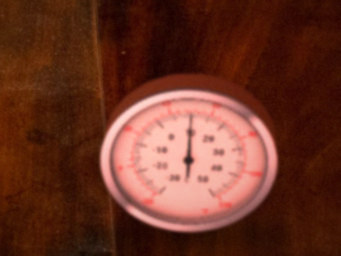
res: 10
